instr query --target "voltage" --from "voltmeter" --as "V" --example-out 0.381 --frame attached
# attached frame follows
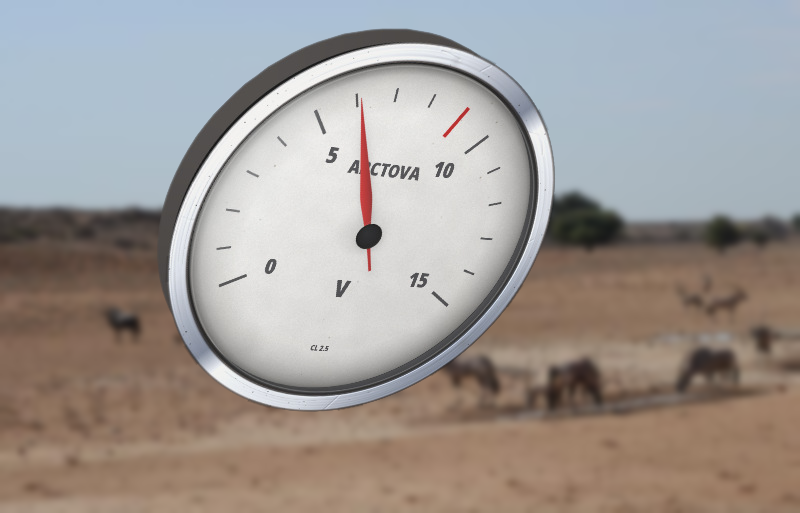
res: 6
